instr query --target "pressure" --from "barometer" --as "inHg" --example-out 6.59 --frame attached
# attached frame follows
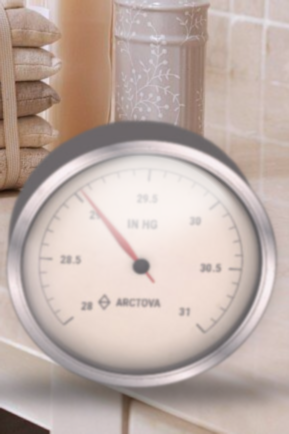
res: 29.05
